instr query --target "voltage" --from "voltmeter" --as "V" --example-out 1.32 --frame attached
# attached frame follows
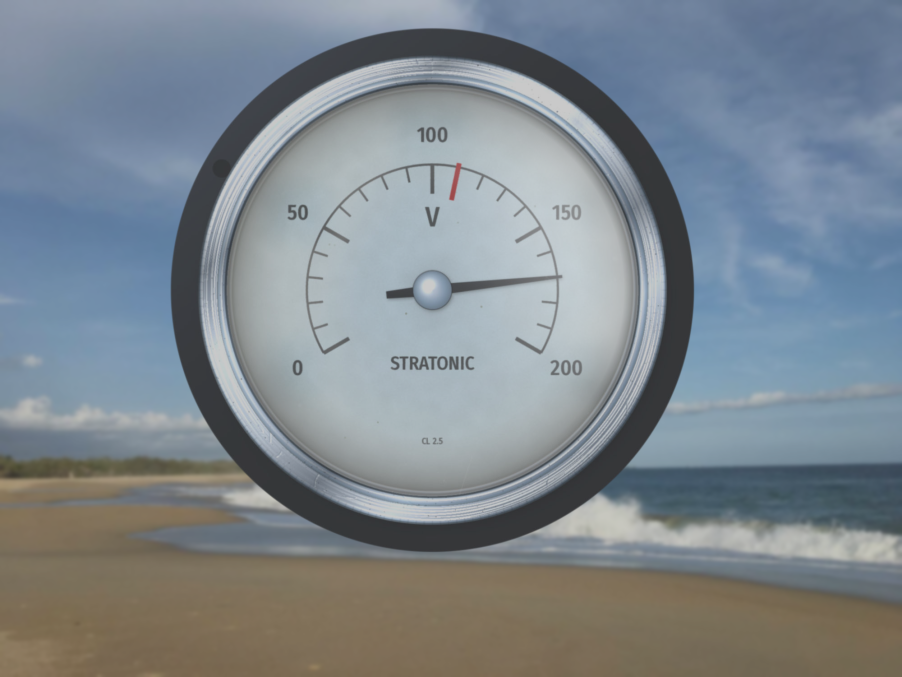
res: 170
